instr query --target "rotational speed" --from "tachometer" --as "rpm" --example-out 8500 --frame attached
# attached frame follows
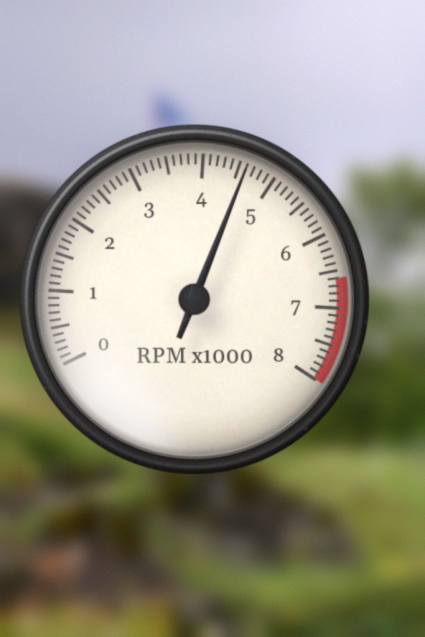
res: 4600
